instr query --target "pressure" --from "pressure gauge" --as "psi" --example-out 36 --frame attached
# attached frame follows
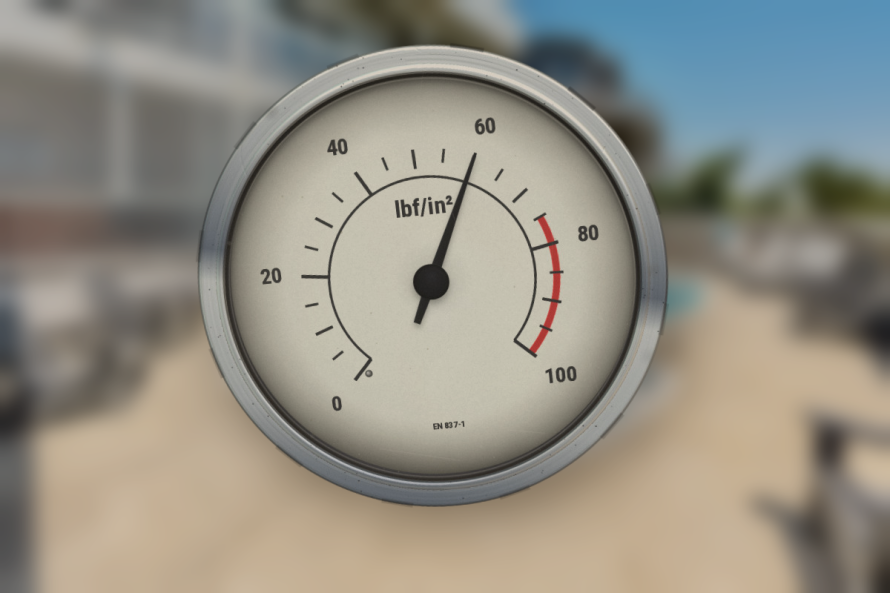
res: 60
